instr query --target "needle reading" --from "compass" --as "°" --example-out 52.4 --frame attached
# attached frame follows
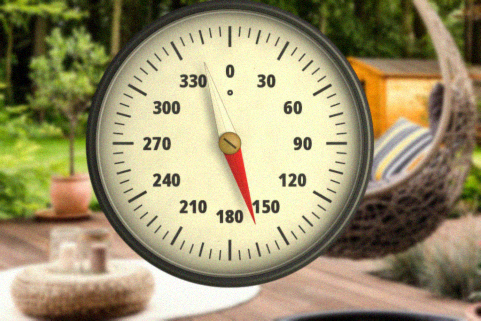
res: 162.5
